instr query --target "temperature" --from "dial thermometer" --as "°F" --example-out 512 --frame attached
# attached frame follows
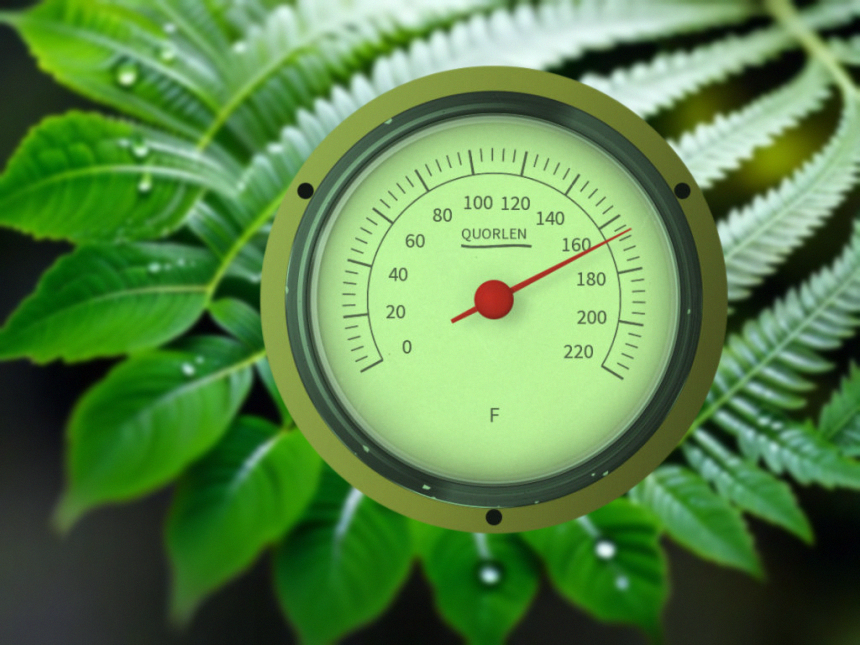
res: 166
